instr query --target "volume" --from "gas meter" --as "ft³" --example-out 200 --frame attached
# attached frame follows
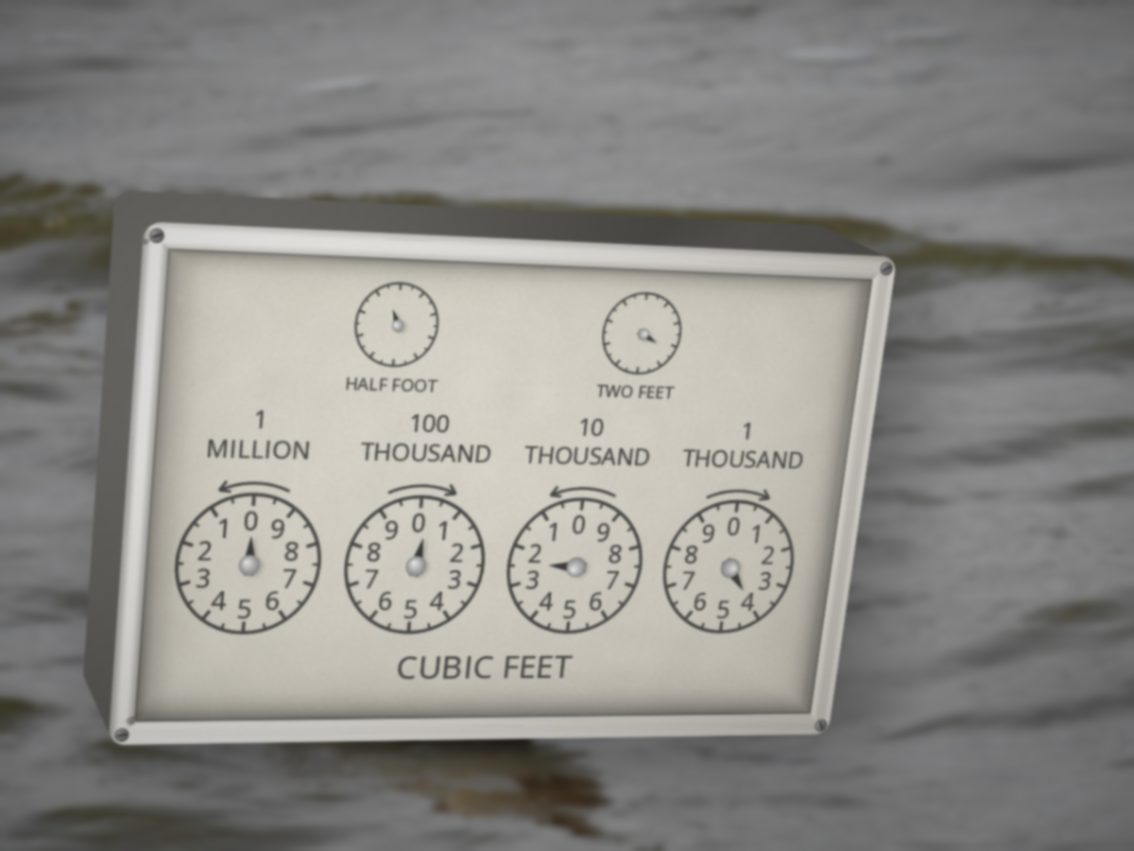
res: 2400
